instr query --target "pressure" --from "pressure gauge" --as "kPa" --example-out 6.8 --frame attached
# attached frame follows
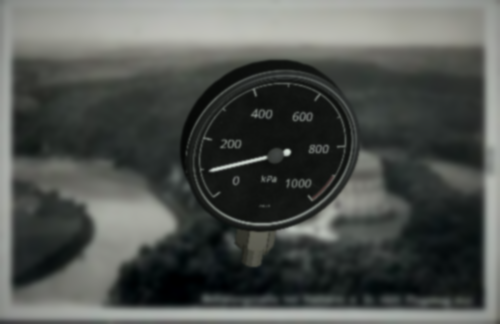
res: 100
